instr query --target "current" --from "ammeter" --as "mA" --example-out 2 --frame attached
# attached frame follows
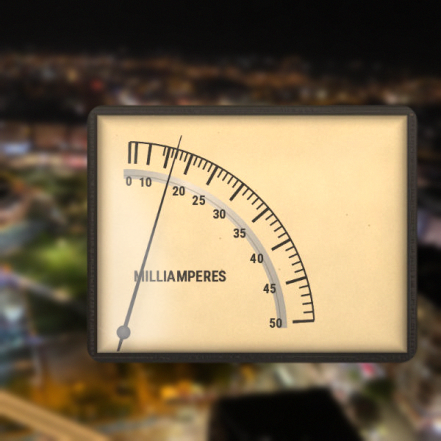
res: 17
